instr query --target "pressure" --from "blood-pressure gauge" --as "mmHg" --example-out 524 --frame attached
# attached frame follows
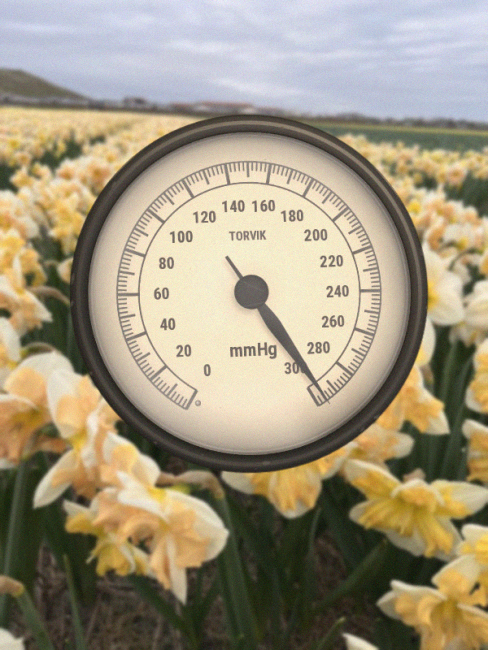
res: 296
